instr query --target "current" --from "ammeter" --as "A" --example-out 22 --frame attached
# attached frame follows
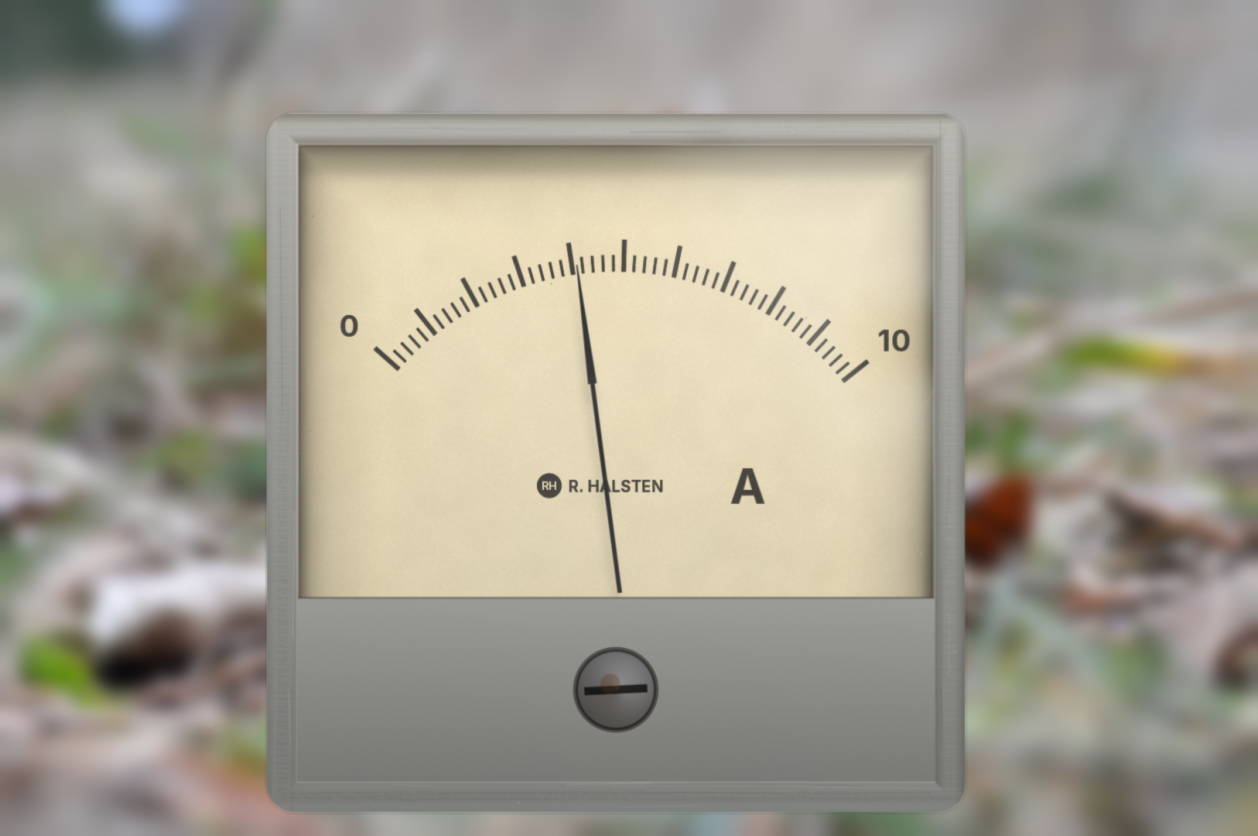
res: 4.1
